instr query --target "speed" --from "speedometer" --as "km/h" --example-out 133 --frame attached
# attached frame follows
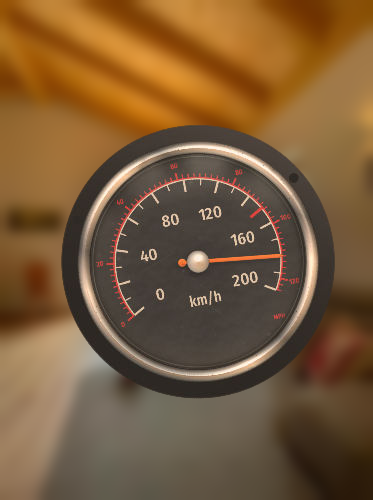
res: 180
